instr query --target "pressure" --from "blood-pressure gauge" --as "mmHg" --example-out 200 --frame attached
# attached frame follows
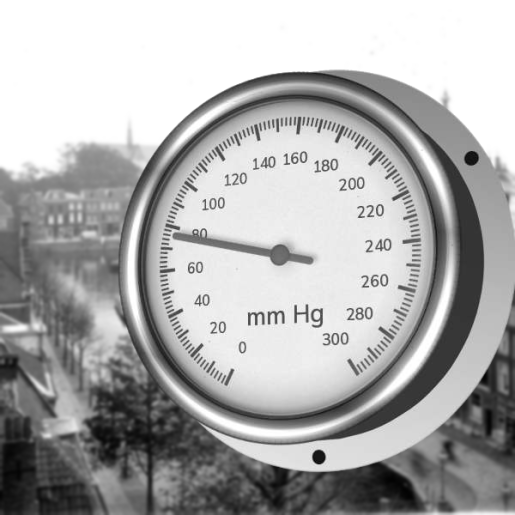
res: 76
